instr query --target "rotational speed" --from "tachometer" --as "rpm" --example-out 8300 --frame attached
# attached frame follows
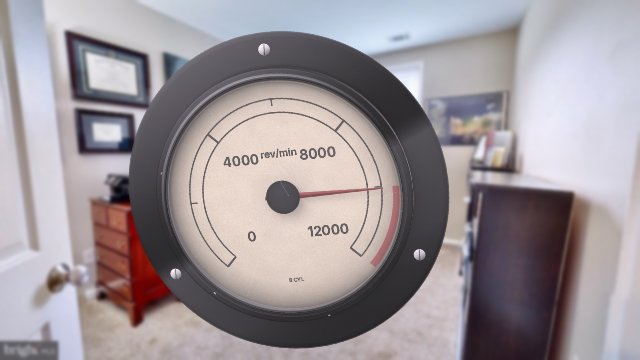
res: 10000
